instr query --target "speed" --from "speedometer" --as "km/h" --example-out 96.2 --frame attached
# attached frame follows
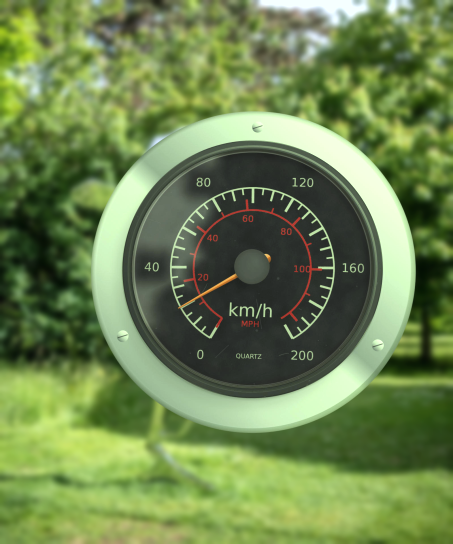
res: 20
